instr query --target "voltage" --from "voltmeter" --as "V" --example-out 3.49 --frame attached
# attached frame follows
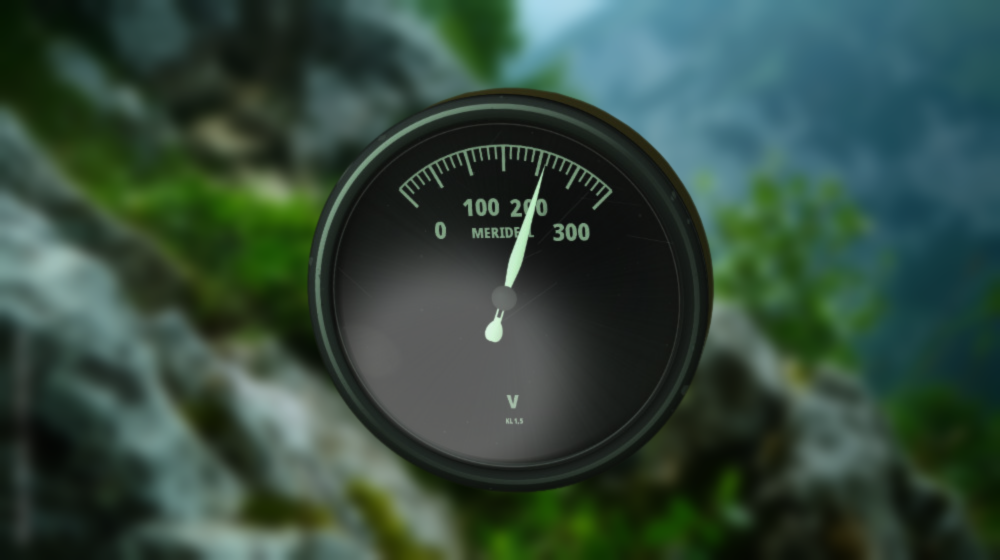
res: 210
